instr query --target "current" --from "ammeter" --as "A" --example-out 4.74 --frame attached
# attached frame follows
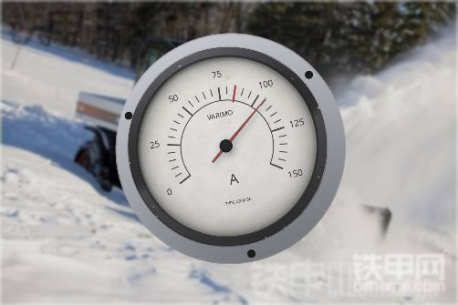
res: 105
